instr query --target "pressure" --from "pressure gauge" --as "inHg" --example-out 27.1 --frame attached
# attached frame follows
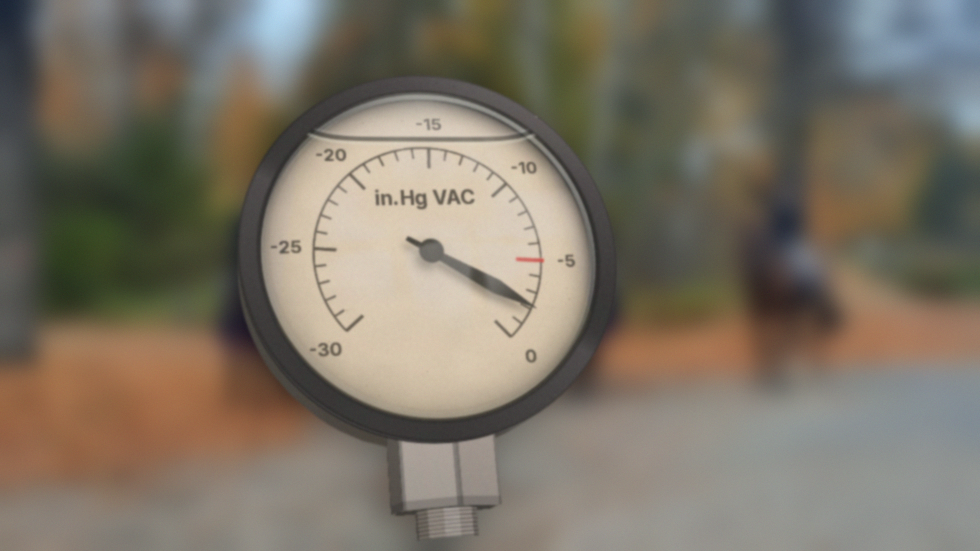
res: -2
